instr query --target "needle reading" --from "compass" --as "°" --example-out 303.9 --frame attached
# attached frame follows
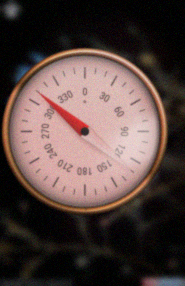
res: 310
